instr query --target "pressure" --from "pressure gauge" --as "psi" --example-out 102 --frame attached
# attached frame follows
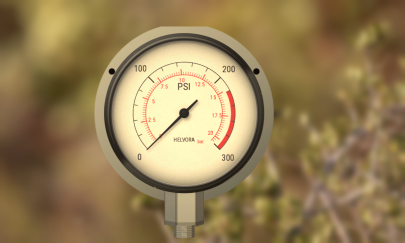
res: 0
